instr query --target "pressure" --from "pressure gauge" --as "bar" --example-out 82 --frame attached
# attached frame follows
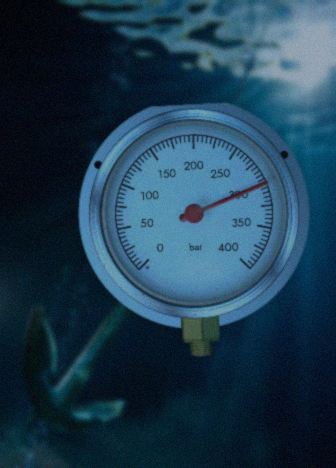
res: 300
